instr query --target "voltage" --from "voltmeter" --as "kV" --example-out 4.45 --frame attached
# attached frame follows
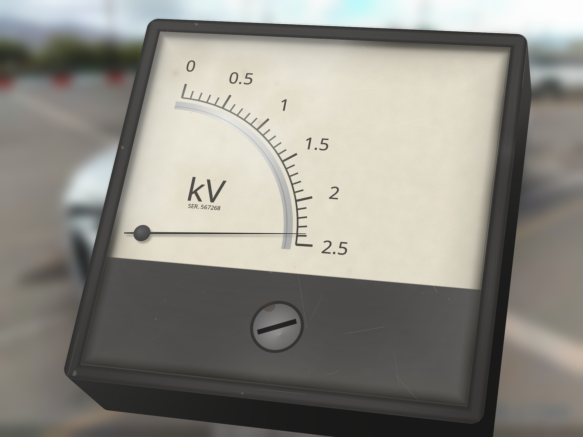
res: 2.4
